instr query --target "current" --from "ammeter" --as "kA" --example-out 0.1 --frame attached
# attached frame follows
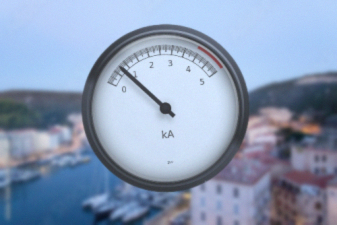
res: 0.75
